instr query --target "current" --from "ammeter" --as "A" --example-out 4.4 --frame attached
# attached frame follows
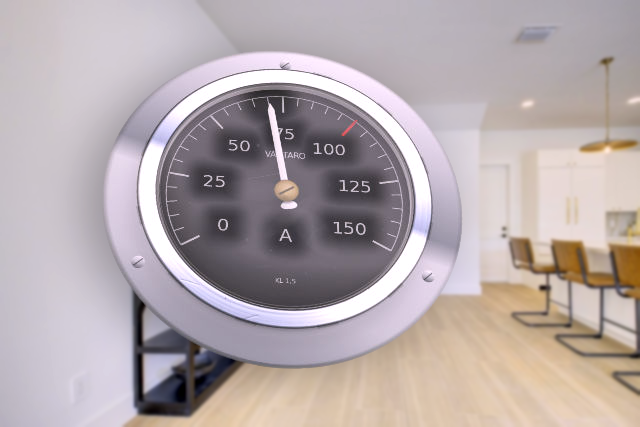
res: 70
